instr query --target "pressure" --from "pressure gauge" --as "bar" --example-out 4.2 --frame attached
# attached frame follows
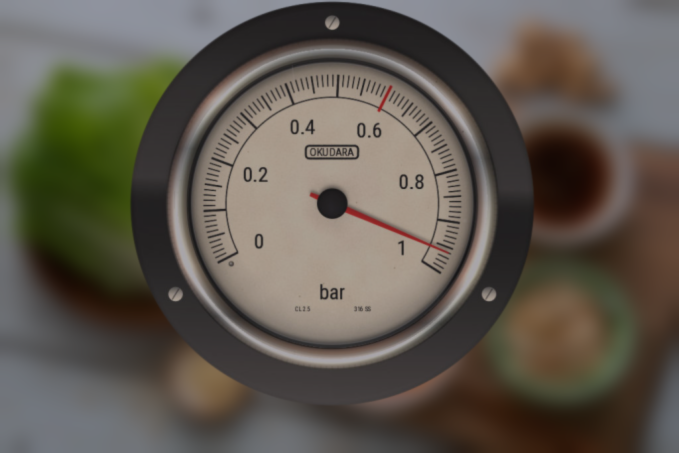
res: 0.96
